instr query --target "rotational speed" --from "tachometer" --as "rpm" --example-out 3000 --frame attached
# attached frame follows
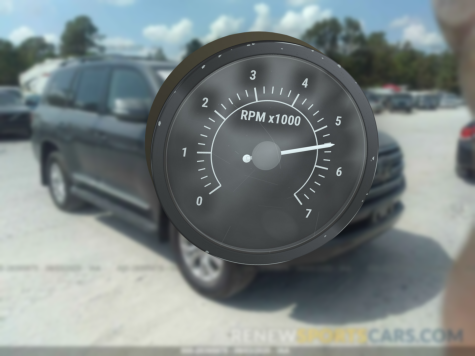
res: 5400
